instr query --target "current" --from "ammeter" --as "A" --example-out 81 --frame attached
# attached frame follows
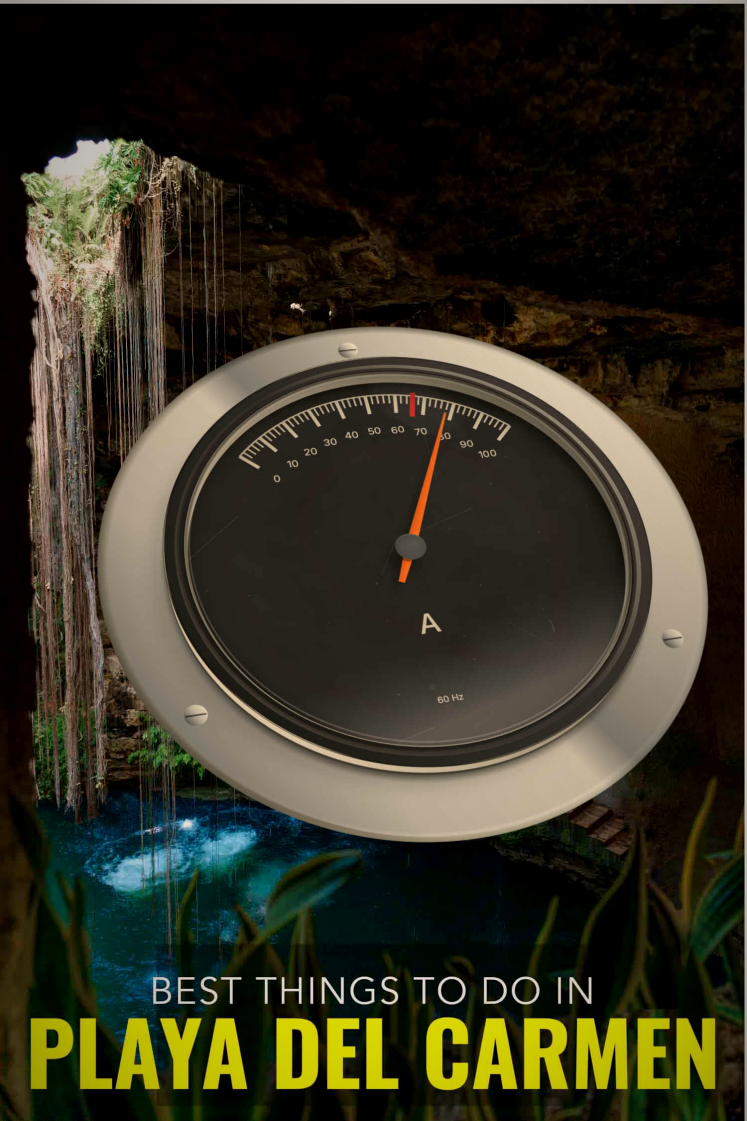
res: 78
